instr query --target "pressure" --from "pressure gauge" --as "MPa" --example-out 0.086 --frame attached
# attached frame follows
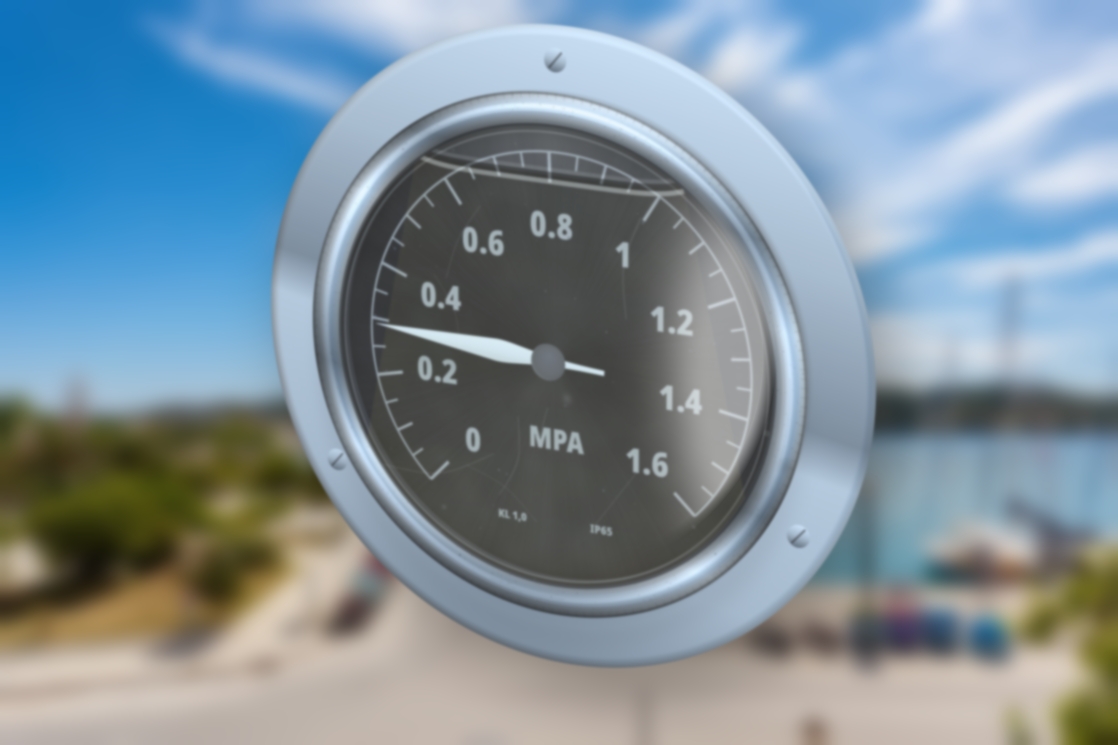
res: 0.3
